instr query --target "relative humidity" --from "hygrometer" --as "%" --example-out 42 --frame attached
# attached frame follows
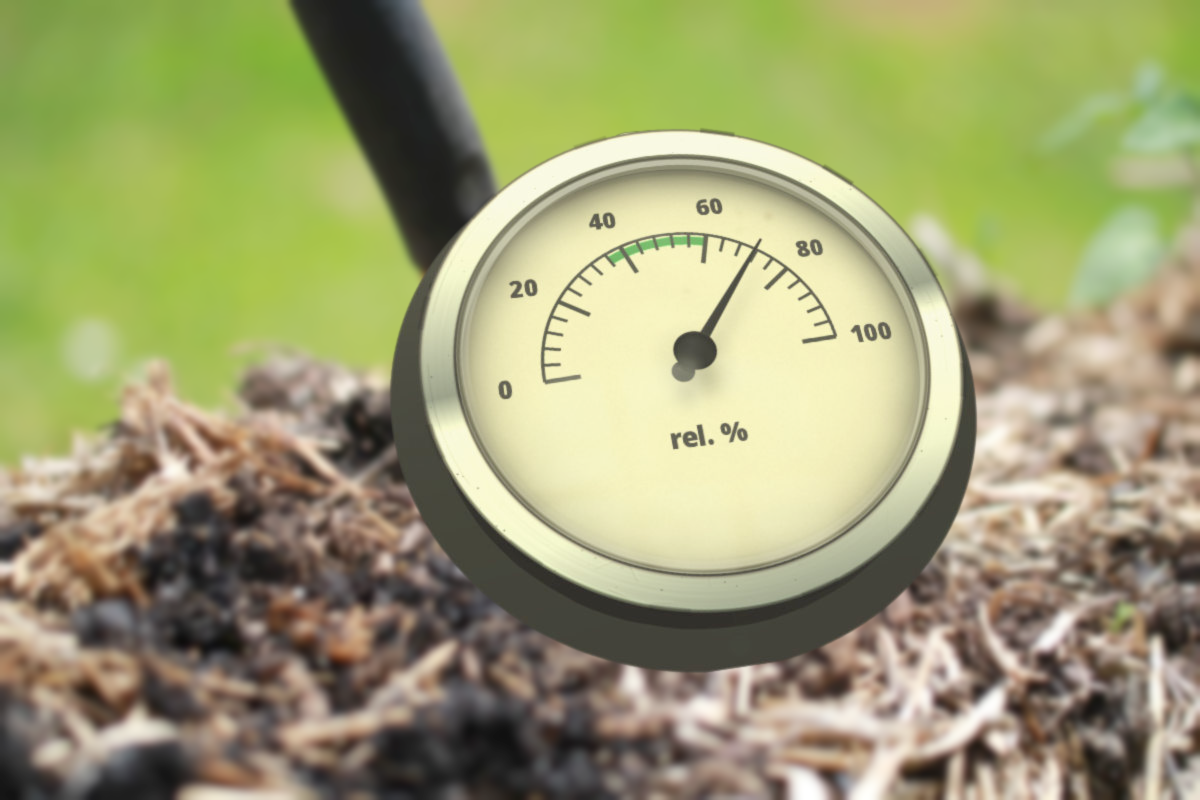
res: 72
